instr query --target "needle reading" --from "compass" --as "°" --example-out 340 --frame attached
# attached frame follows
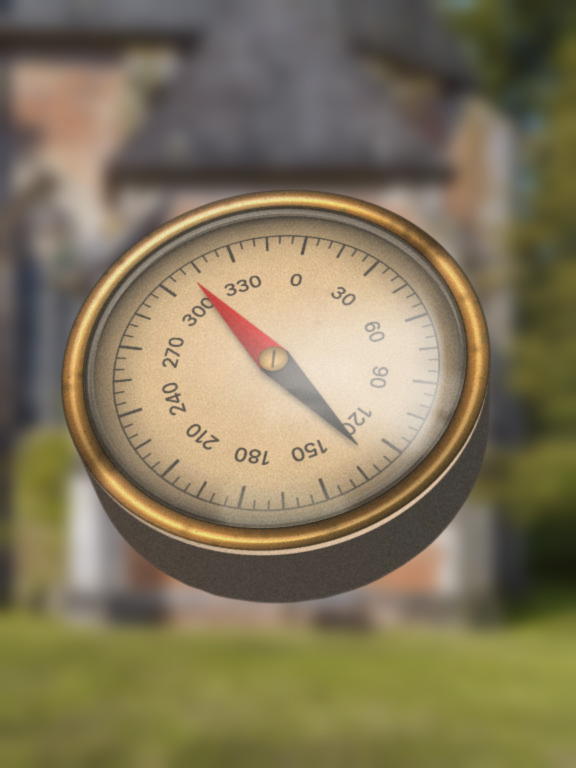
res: 310
